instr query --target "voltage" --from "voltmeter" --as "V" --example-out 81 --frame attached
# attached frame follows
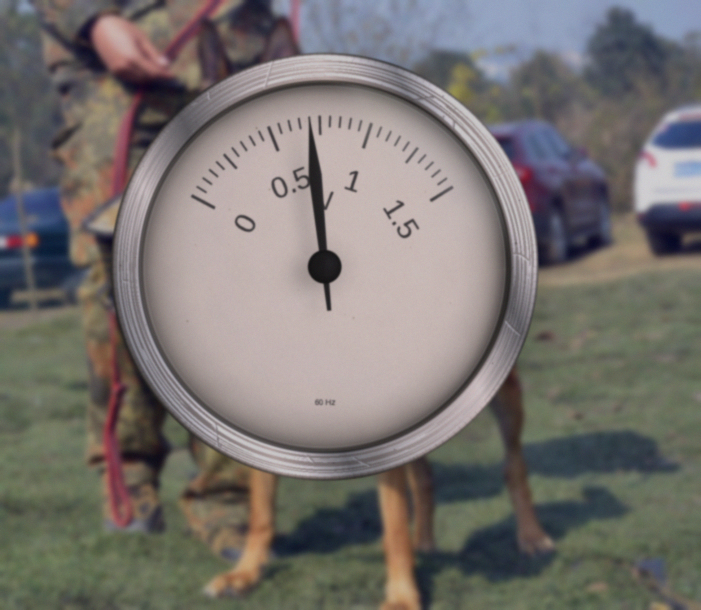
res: 0.7
